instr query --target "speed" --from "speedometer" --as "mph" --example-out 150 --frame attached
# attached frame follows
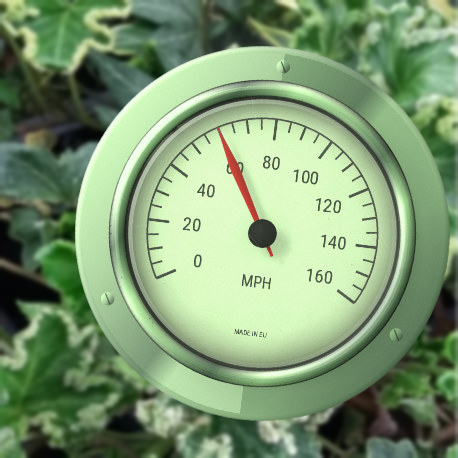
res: 60
